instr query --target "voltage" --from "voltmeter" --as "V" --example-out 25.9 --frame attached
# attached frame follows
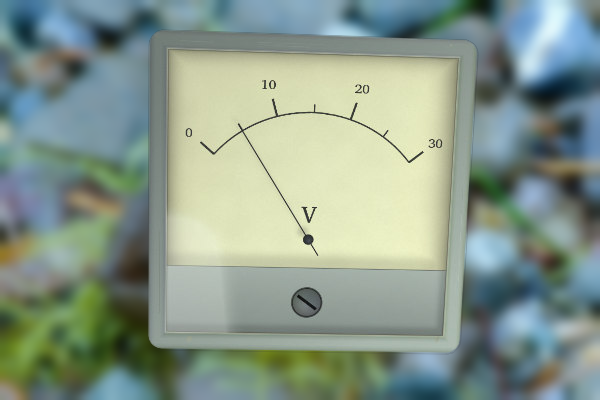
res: 5
